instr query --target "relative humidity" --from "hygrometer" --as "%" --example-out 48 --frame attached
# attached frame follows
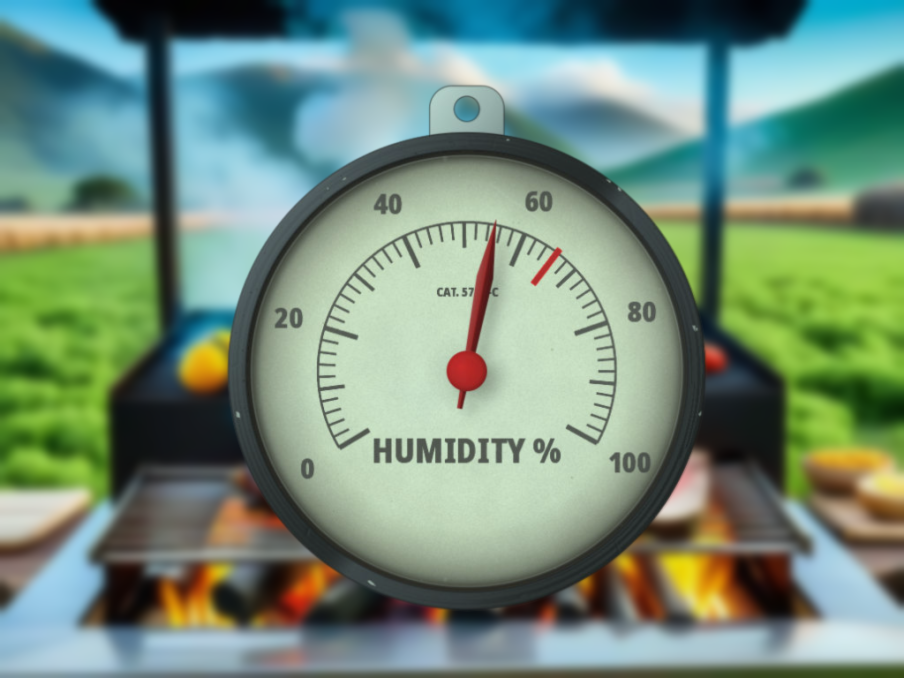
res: 55
